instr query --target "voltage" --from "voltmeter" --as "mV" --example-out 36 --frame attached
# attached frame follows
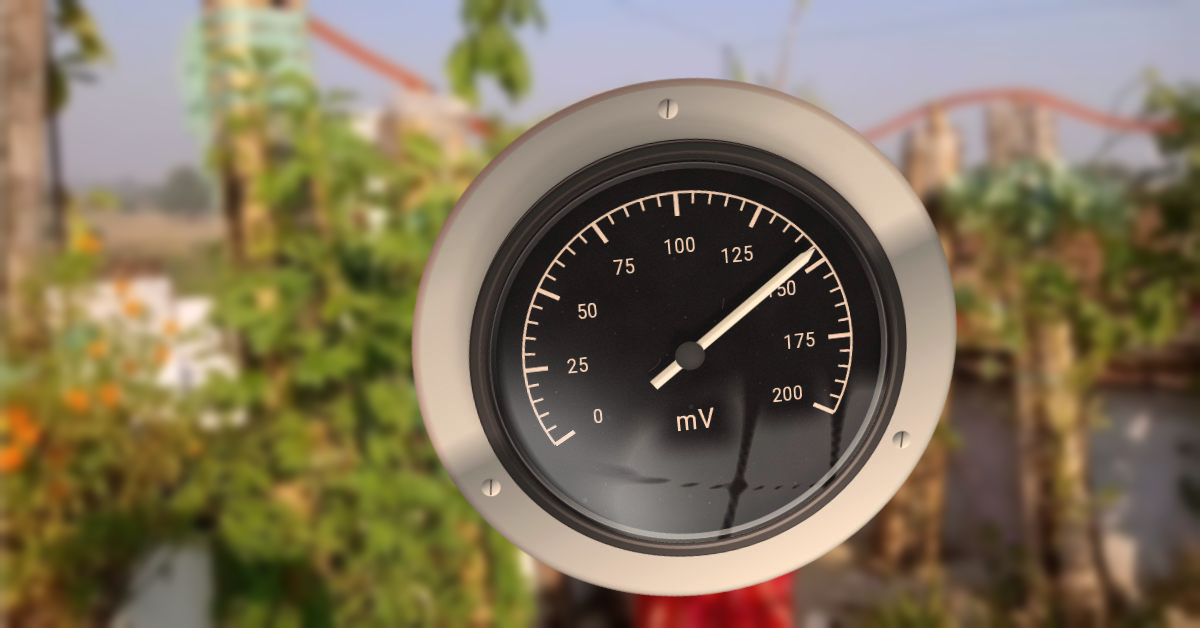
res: 145
